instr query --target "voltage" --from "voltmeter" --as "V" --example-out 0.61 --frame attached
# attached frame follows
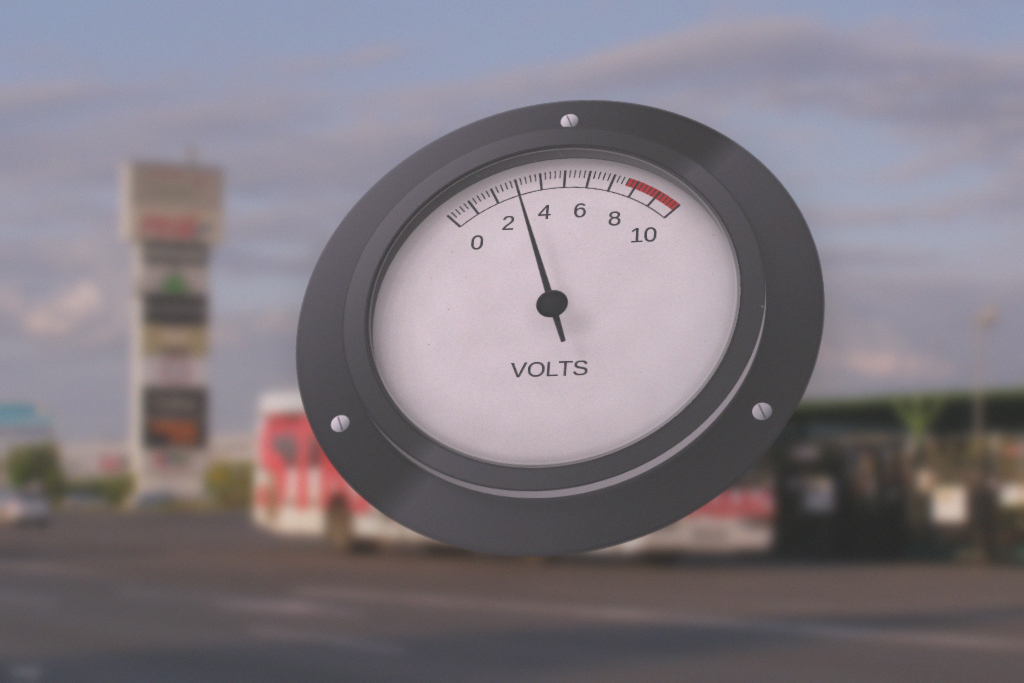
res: 3
